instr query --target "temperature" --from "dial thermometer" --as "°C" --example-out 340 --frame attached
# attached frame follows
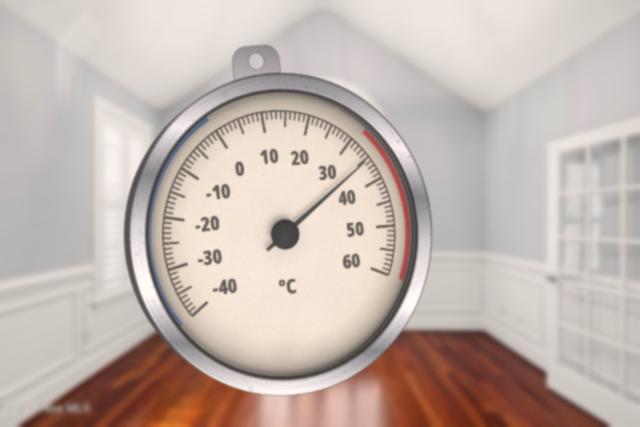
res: 35
